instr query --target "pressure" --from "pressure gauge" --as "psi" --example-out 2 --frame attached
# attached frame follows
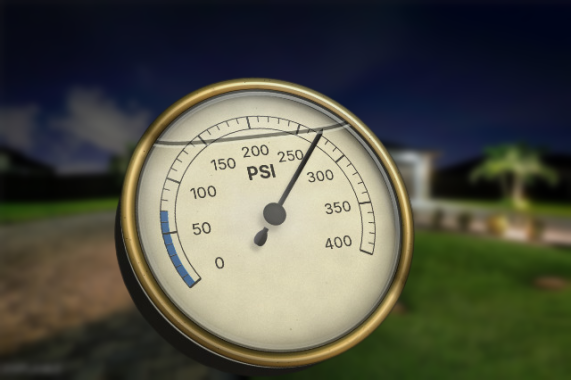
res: 270
